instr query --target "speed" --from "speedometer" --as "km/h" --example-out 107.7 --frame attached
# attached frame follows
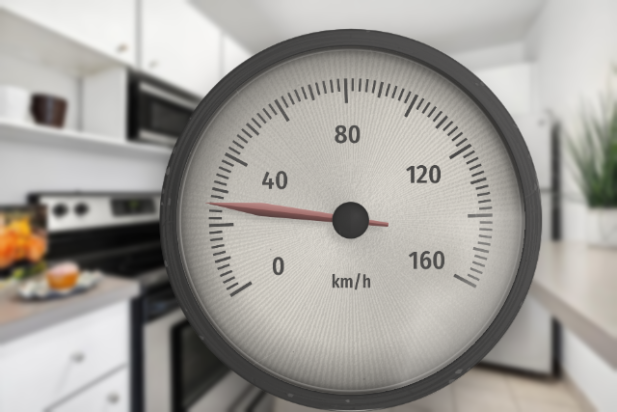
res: 26
